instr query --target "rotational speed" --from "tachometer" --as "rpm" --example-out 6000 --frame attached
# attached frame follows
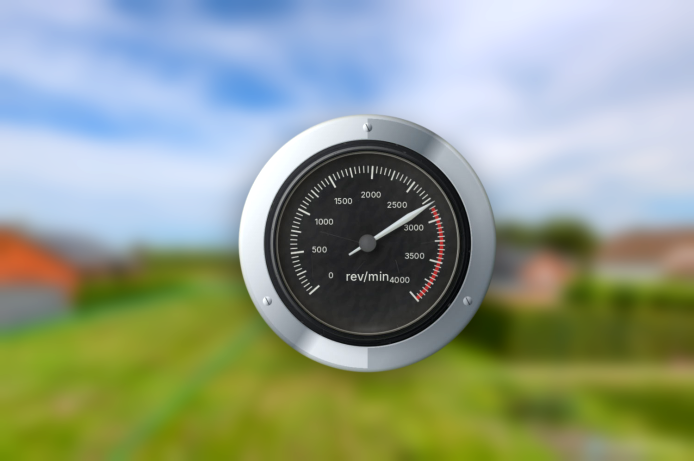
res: 2800
